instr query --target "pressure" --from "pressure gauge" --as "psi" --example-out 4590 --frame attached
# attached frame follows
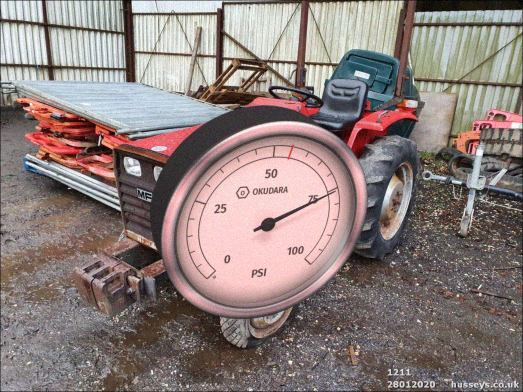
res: 75
